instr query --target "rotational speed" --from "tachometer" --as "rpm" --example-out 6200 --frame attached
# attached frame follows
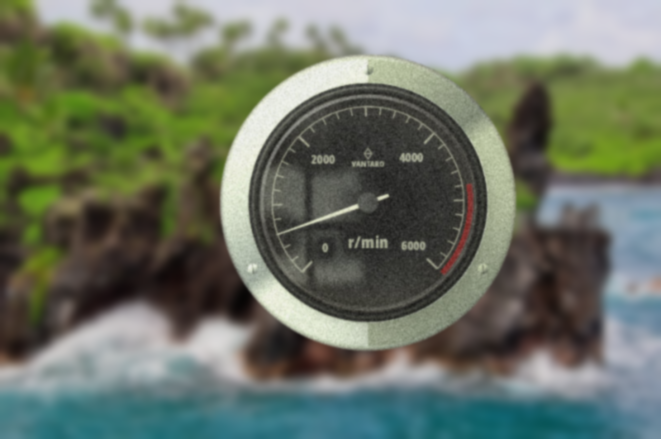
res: 600
